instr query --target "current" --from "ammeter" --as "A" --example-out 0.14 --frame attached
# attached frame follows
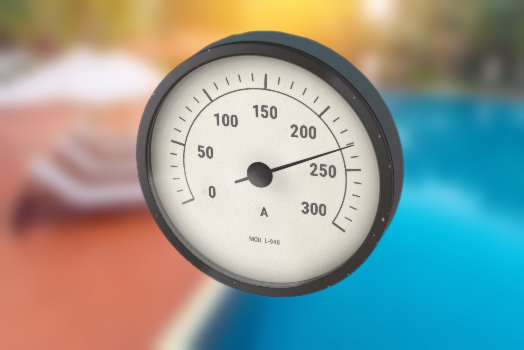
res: 230
